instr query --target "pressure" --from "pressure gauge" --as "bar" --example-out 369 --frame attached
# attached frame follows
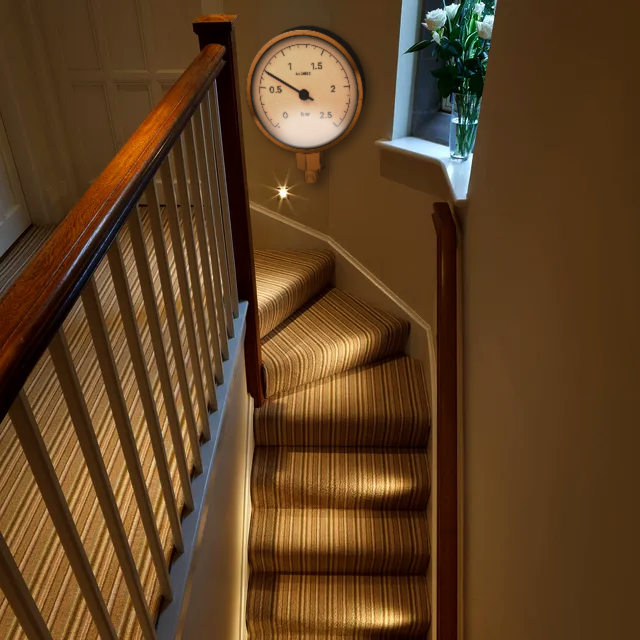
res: 0.7
